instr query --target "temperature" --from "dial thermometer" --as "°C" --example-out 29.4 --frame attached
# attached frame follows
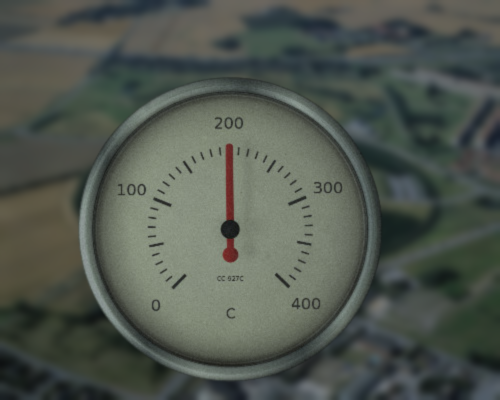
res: 200
